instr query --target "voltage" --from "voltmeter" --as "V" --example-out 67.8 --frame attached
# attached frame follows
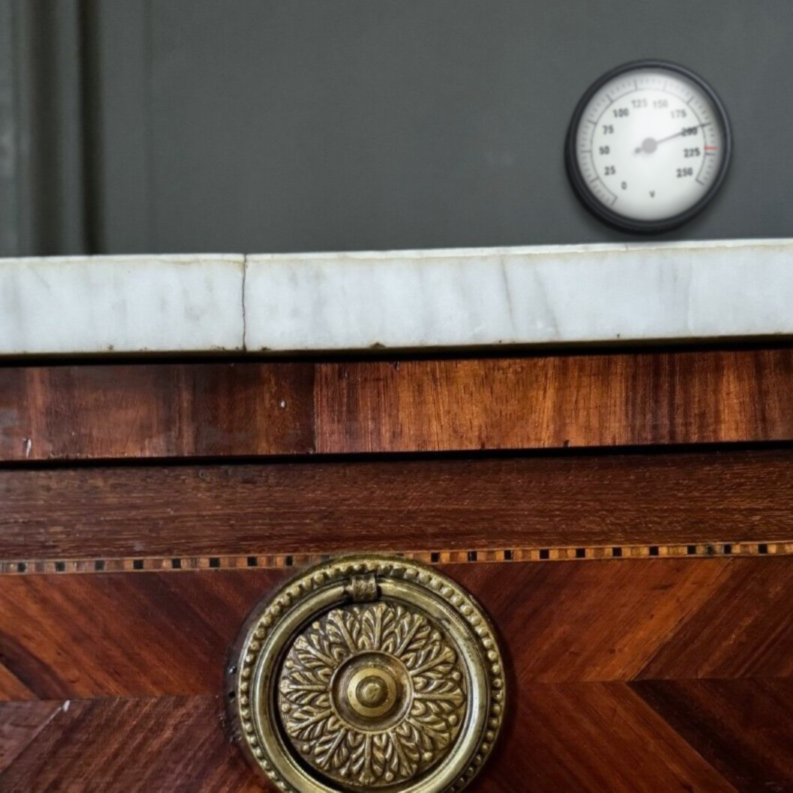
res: 200
